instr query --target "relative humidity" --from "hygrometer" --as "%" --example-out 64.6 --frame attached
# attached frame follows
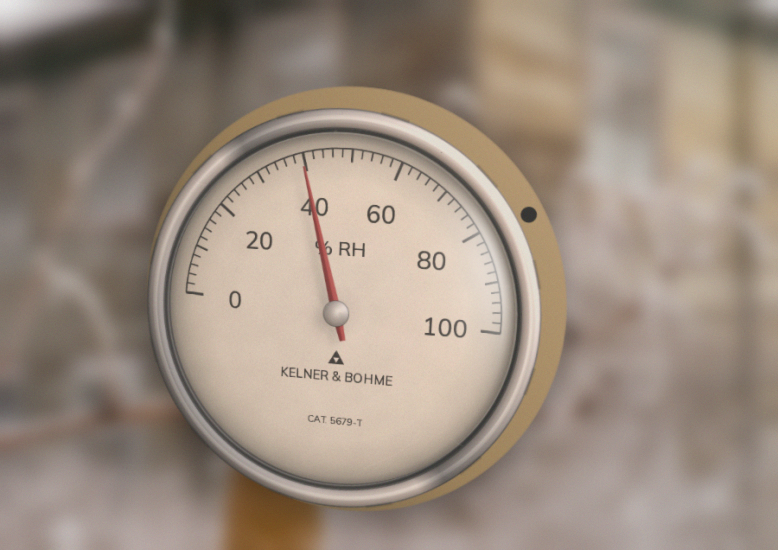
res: 40
